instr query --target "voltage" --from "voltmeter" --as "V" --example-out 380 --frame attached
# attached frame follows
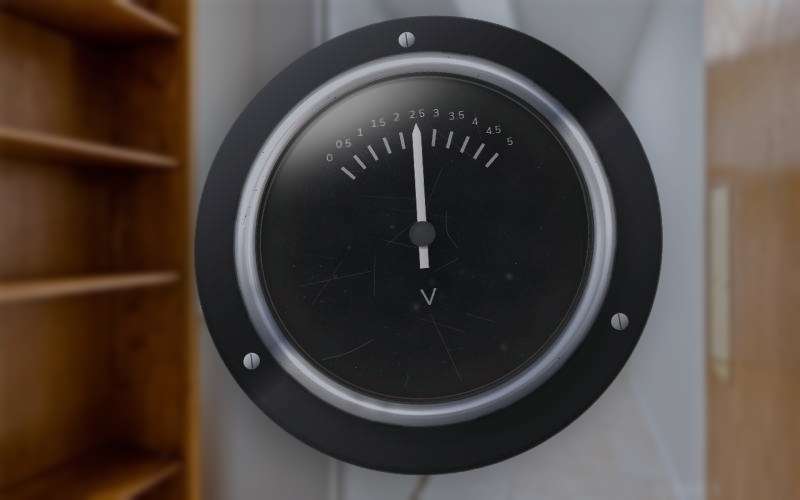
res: 2.5
